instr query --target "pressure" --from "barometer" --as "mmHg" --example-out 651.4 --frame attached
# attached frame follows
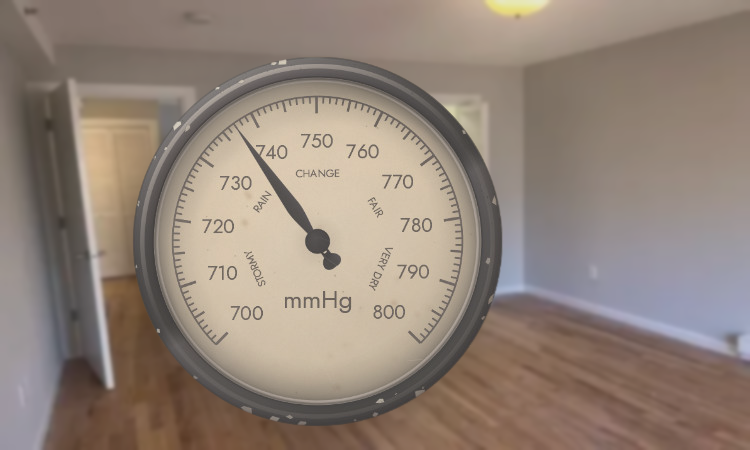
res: 737
